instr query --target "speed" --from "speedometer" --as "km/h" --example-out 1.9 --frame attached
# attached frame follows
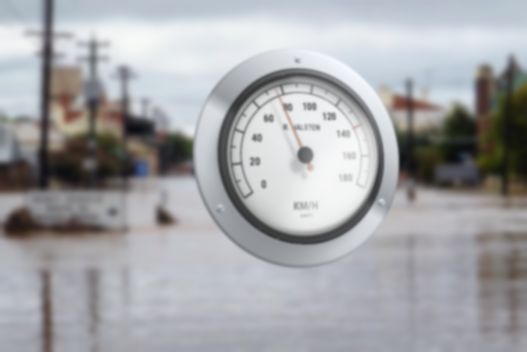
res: 75
